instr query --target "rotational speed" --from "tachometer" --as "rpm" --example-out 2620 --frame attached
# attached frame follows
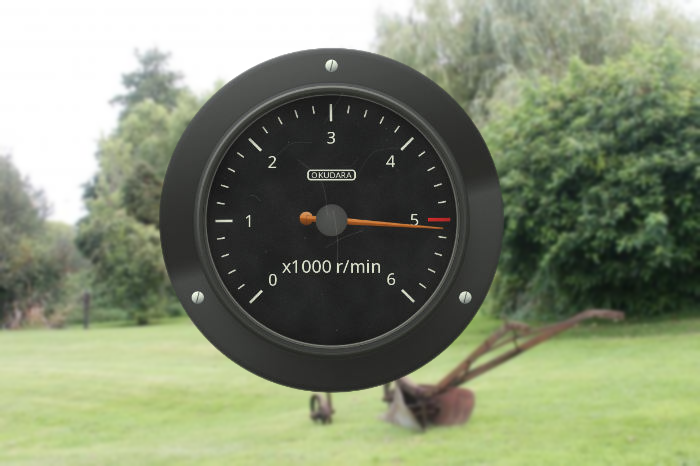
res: 5100
